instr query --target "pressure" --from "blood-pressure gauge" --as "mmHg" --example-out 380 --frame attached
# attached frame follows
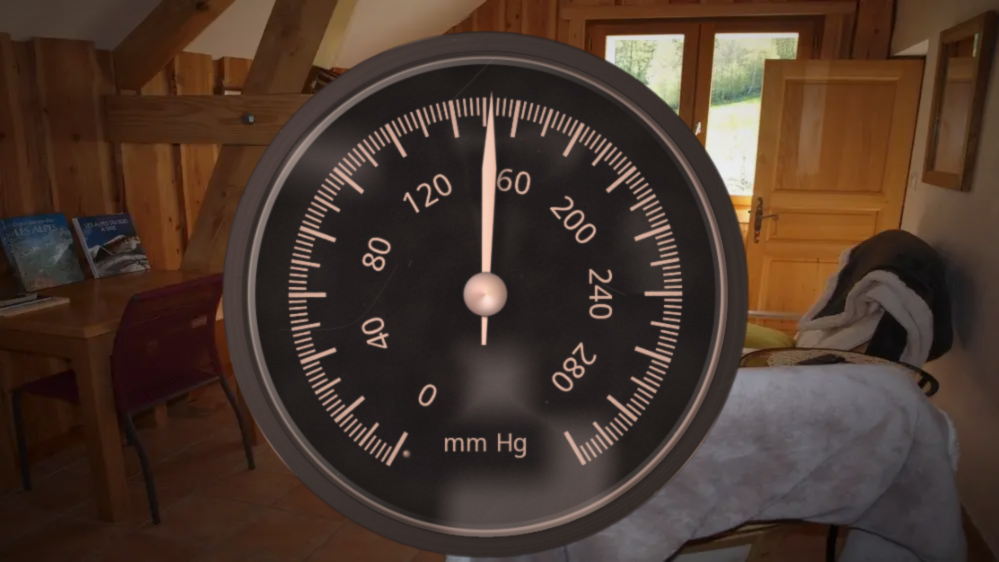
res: 152
